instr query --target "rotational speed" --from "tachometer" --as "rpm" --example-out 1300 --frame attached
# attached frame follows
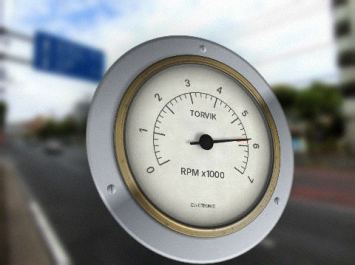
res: 5800
